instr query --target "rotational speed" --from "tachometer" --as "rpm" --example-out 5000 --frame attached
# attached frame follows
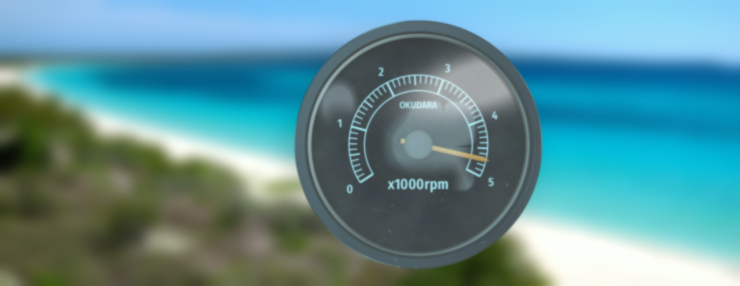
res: 4700
